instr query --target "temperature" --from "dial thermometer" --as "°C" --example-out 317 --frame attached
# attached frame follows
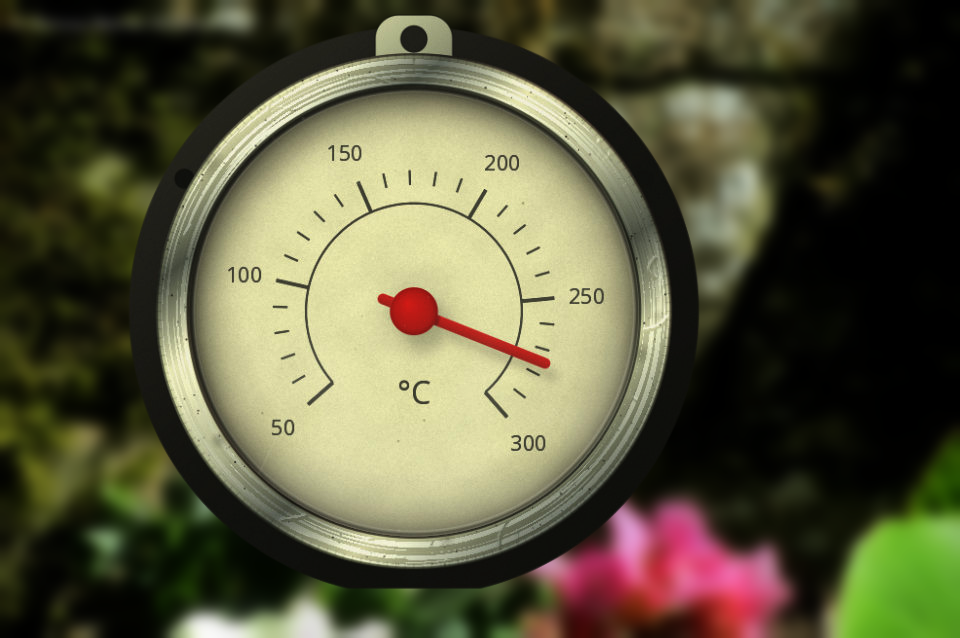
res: 275
